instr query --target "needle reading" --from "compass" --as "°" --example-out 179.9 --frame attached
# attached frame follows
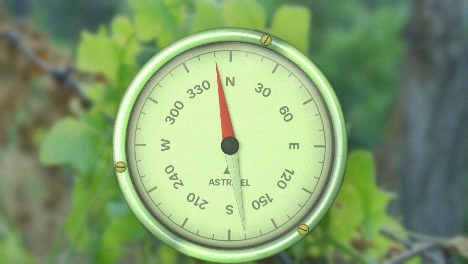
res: 350
